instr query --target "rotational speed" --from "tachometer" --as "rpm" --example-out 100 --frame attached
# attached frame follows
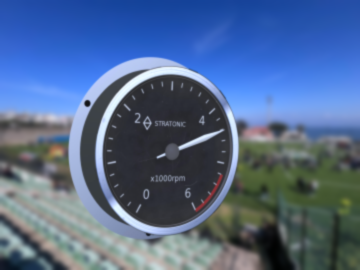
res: 4400
